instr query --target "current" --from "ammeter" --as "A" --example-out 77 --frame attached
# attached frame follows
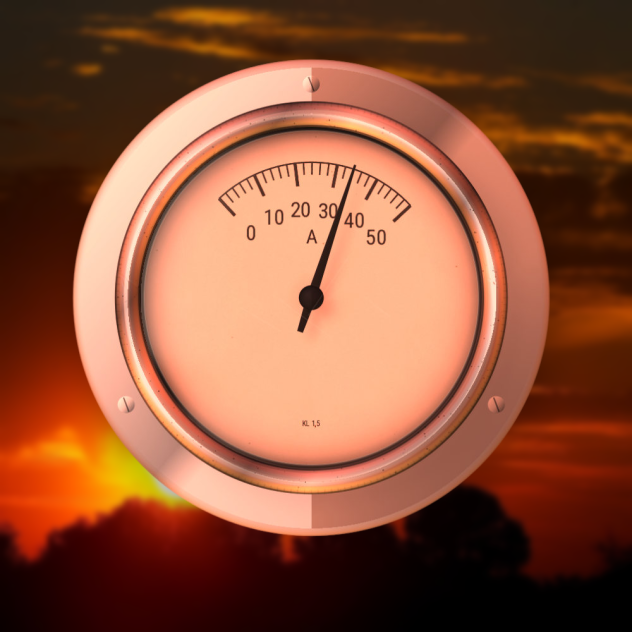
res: 34
